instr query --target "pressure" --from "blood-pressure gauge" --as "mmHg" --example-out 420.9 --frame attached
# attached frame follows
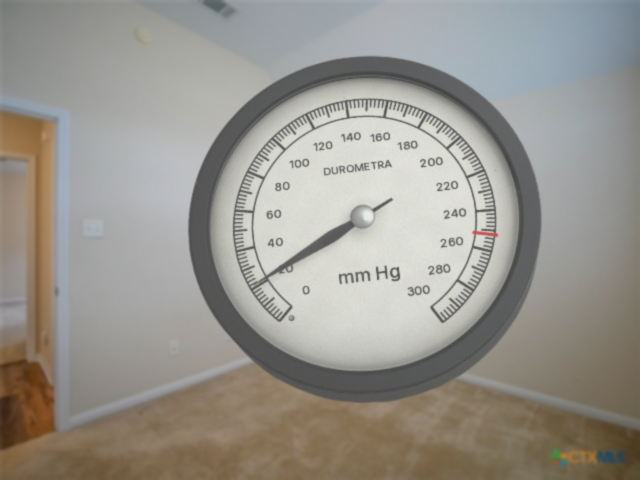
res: 20
